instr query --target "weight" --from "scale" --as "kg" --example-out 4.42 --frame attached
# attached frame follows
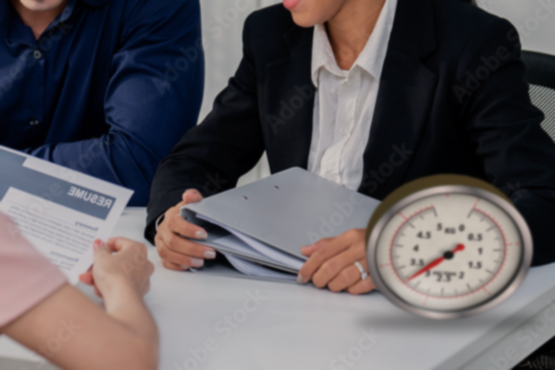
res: 3.25
